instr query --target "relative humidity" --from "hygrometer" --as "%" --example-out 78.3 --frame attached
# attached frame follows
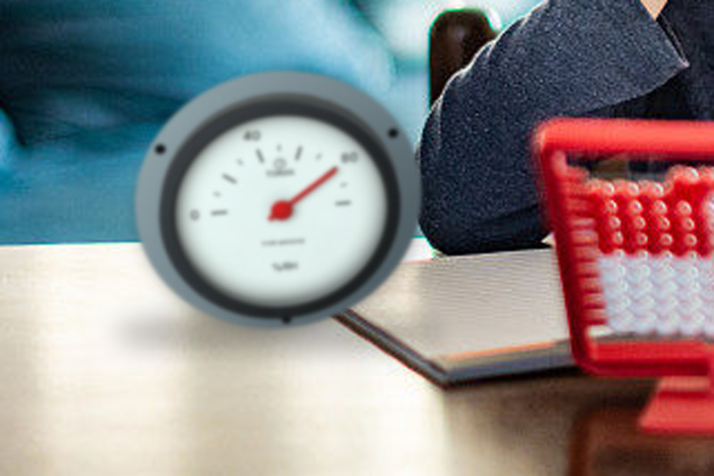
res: 80
